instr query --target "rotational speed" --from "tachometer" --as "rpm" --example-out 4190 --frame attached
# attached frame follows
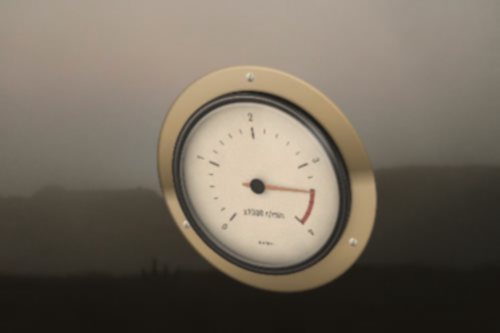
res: 3400
